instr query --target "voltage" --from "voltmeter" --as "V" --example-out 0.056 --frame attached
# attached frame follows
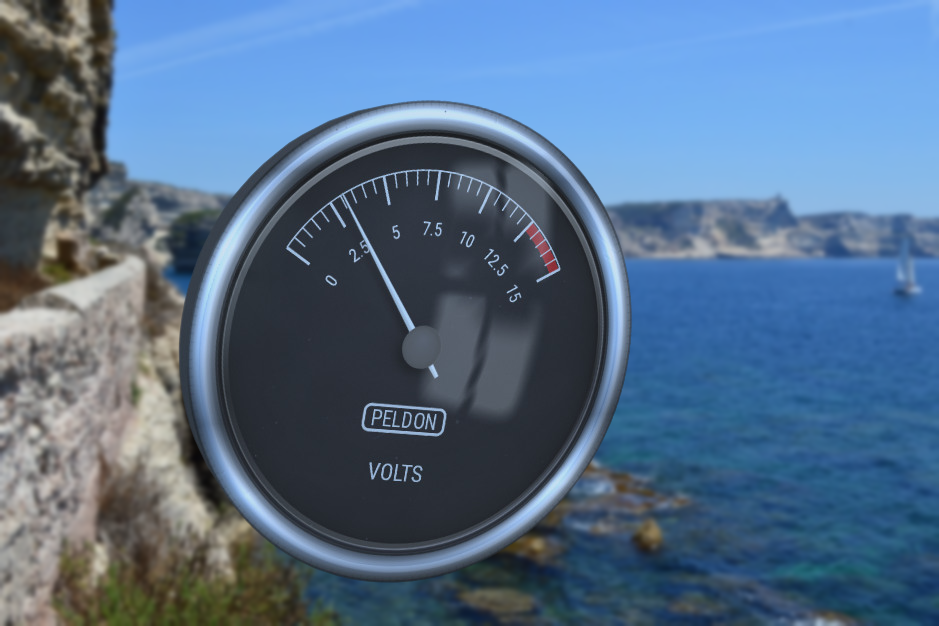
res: 3
